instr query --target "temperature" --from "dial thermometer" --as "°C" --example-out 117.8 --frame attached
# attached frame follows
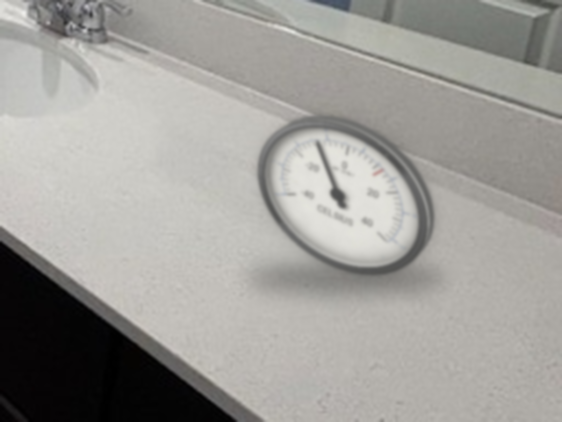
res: -10
